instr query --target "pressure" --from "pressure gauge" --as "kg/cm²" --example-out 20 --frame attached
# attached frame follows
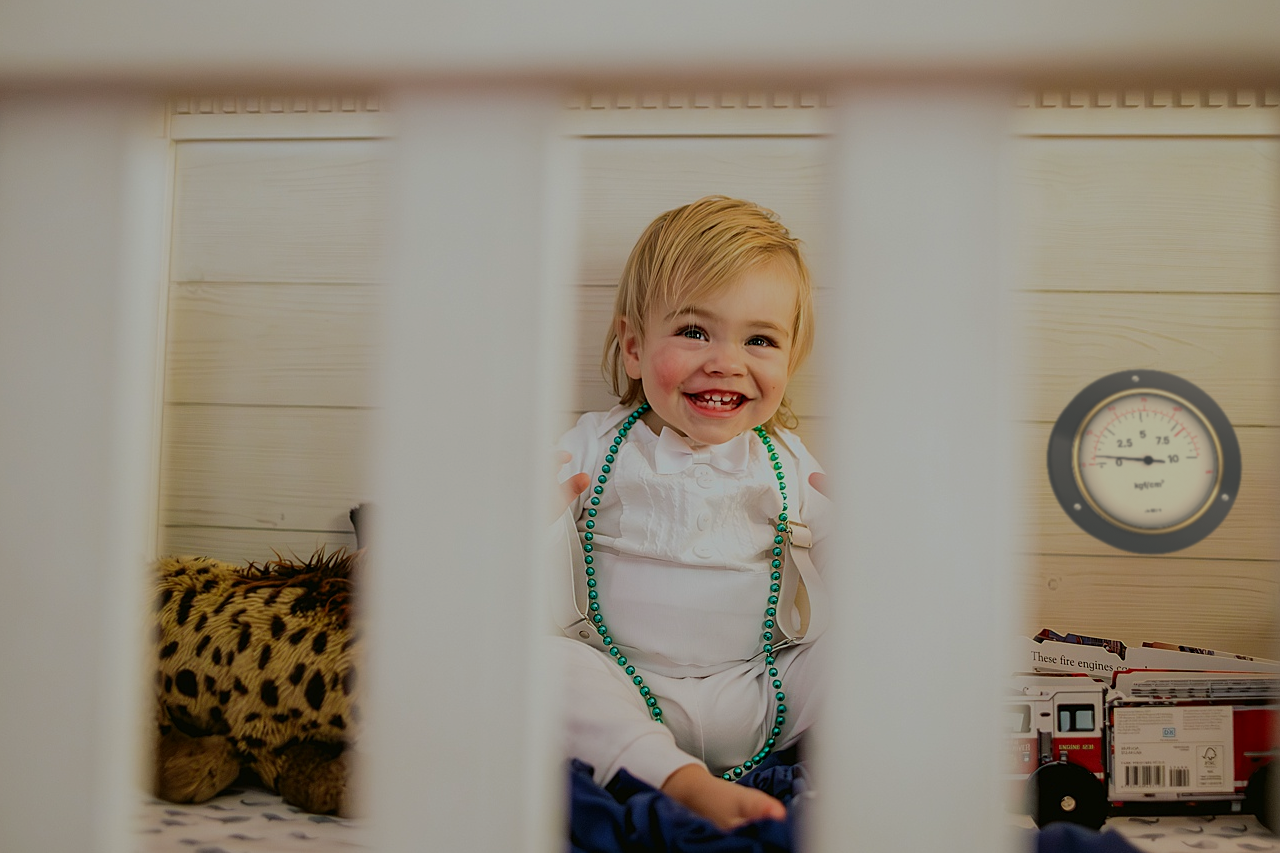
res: 0.5
